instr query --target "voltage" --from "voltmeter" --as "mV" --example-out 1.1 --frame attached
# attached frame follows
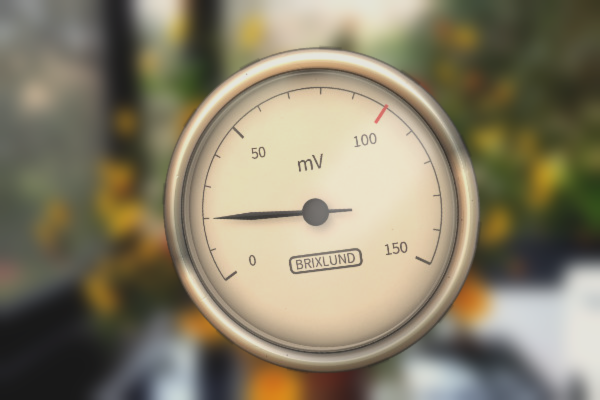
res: 20
